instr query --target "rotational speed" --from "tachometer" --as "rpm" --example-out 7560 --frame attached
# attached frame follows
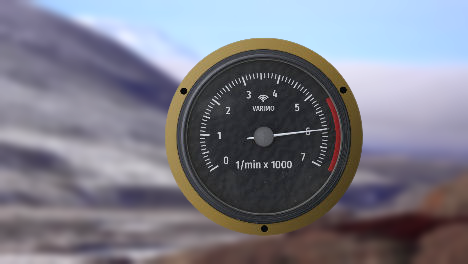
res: 6000
